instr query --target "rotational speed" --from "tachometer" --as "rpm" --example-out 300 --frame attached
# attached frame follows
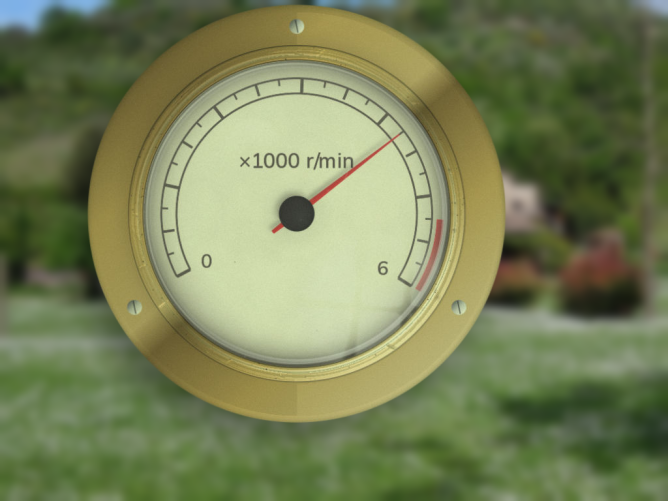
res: 4250
